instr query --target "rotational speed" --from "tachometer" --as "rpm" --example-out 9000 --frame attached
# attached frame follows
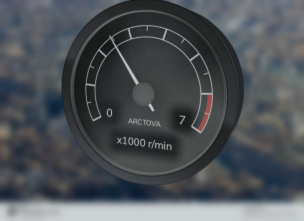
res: 2500
